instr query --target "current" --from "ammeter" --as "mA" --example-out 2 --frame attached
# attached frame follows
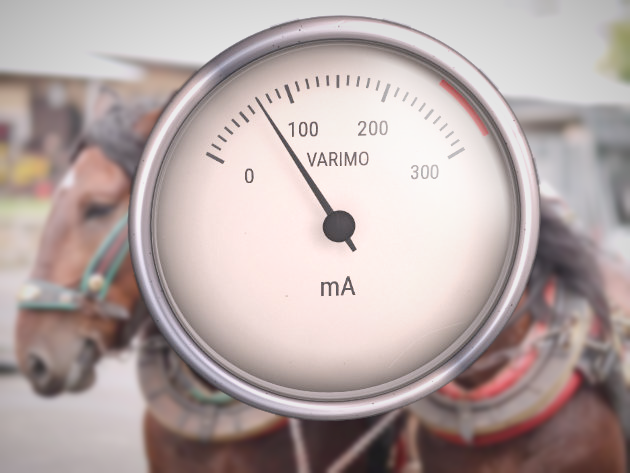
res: 70
